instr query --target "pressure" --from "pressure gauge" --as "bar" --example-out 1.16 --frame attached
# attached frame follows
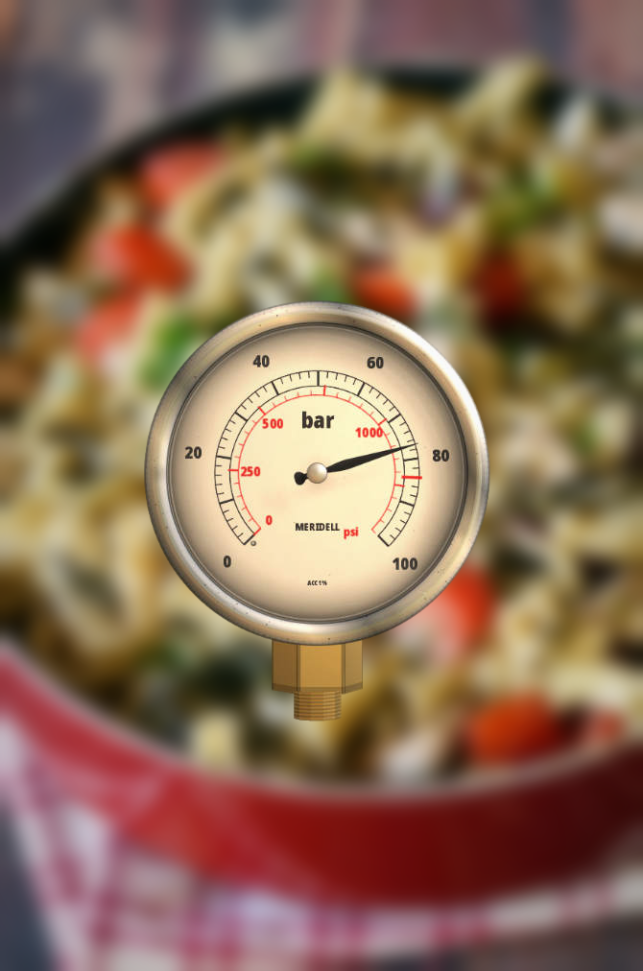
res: 77
